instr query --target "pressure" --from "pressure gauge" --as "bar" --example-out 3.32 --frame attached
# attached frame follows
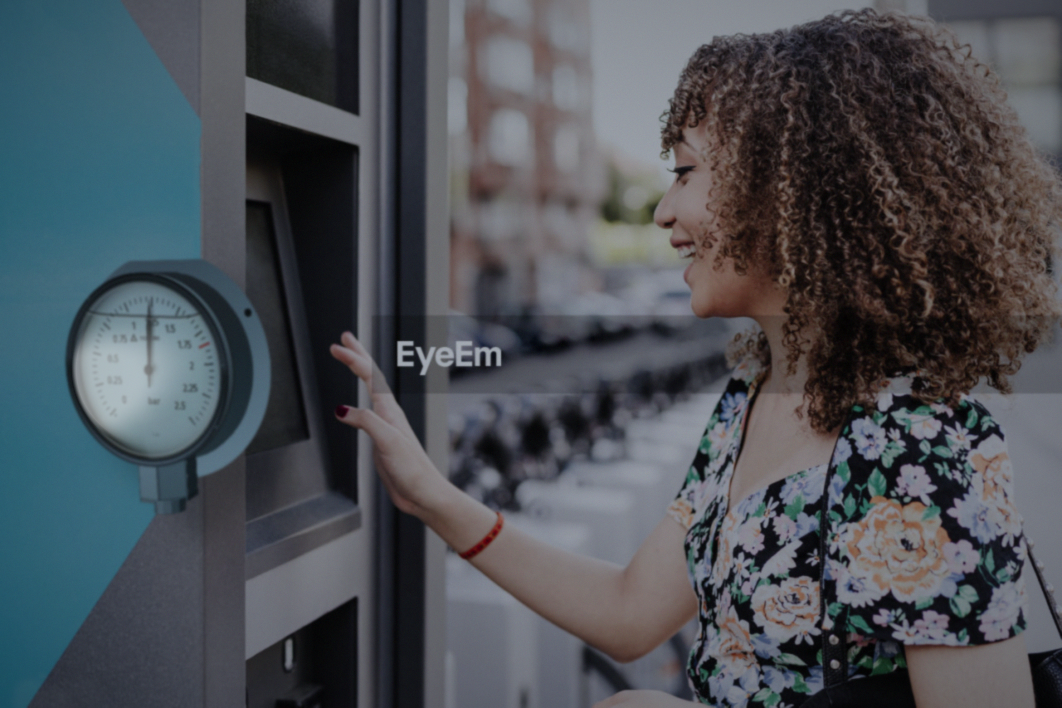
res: 1.25
